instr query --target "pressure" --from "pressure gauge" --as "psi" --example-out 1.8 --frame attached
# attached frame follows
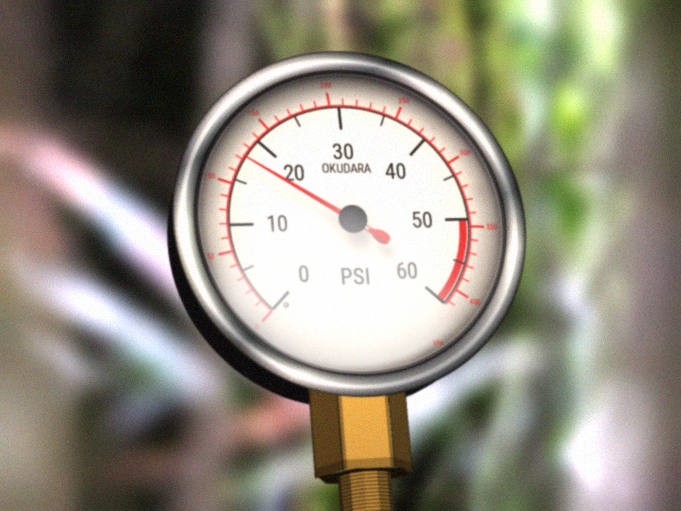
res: 17.5
